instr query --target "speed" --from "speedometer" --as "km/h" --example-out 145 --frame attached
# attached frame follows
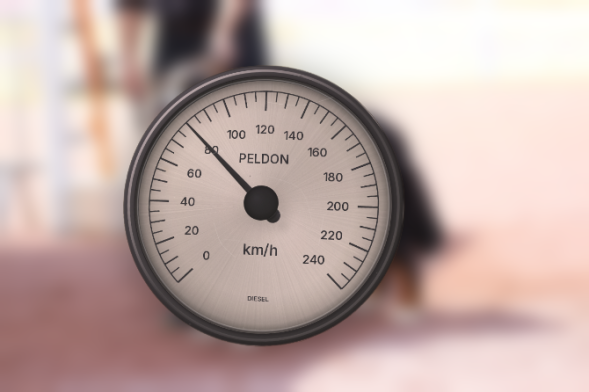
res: 80
